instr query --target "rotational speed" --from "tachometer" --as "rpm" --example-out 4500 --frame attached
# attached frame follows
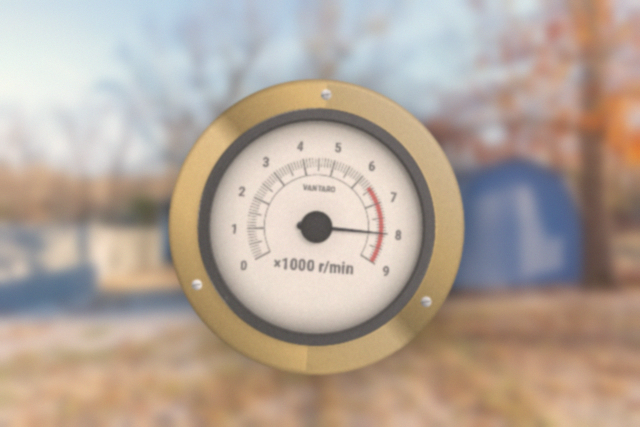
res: 8000
